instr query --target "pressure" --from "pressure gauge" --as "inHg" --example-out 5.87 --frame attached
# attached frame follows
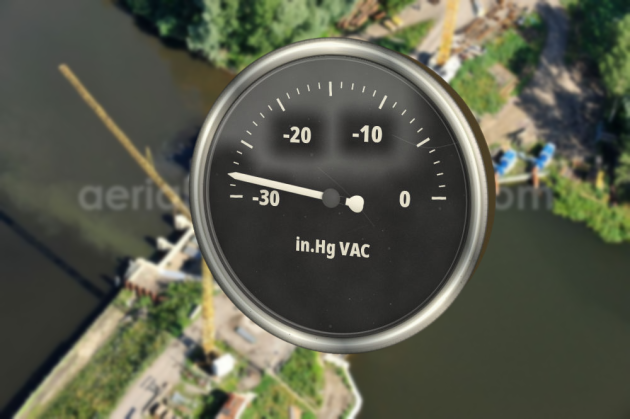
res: -28
